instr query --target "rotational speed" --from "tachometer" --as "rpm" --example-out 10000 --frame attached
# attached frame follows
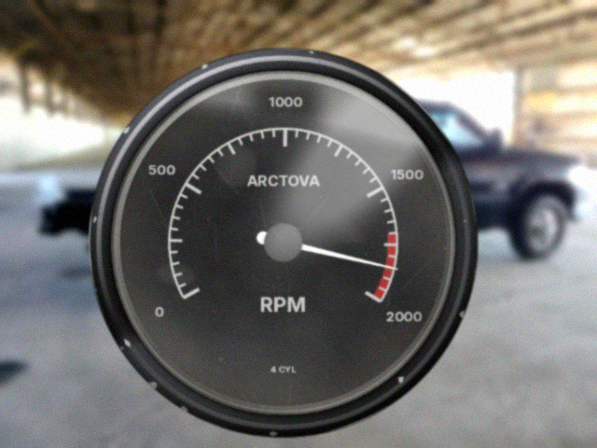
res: 1850
